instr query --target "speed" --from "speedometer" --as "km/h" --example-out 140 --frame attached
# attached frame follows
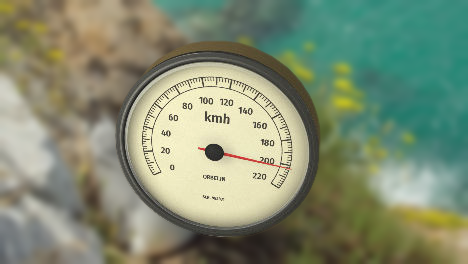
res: 200
